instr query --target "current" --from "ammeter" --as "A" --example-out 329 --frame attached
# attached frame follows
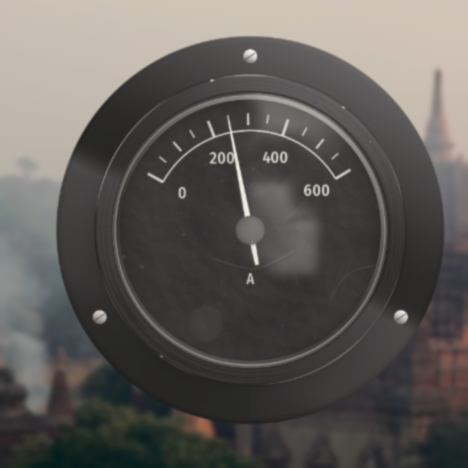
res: 250
